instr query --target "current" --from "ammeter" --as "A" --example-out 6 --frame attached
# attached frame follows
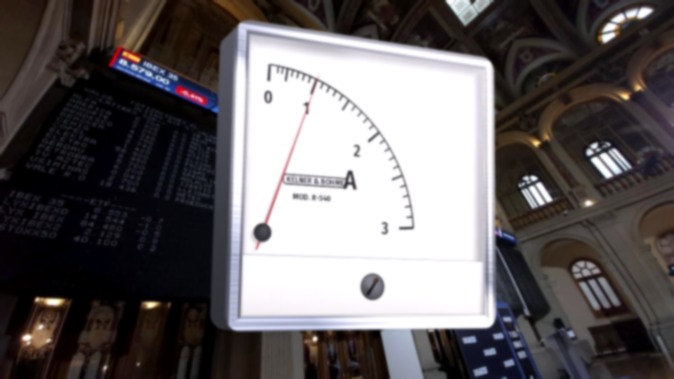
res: 1
